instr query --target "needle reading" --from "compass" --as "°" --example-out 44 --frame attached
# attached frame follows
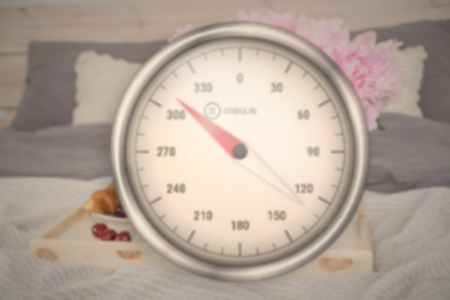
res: 310
